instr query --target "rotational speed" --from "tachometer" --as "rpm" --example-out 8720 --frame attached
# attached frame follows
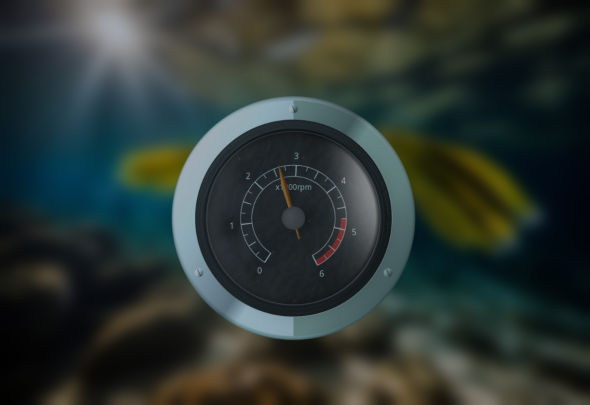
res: 2625
